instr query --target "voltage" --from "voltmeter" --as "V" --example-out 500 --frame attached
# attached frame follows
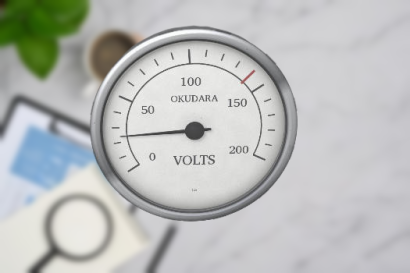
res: 25
